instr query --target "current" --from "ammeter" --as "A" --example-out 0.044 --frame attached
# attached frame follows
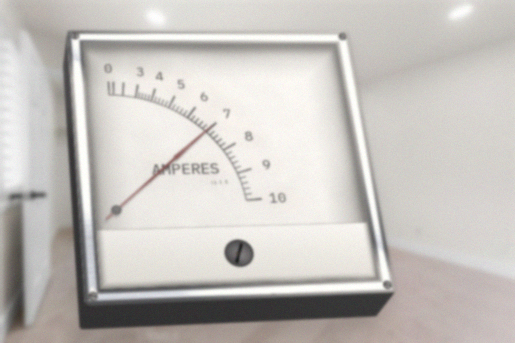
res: 7
